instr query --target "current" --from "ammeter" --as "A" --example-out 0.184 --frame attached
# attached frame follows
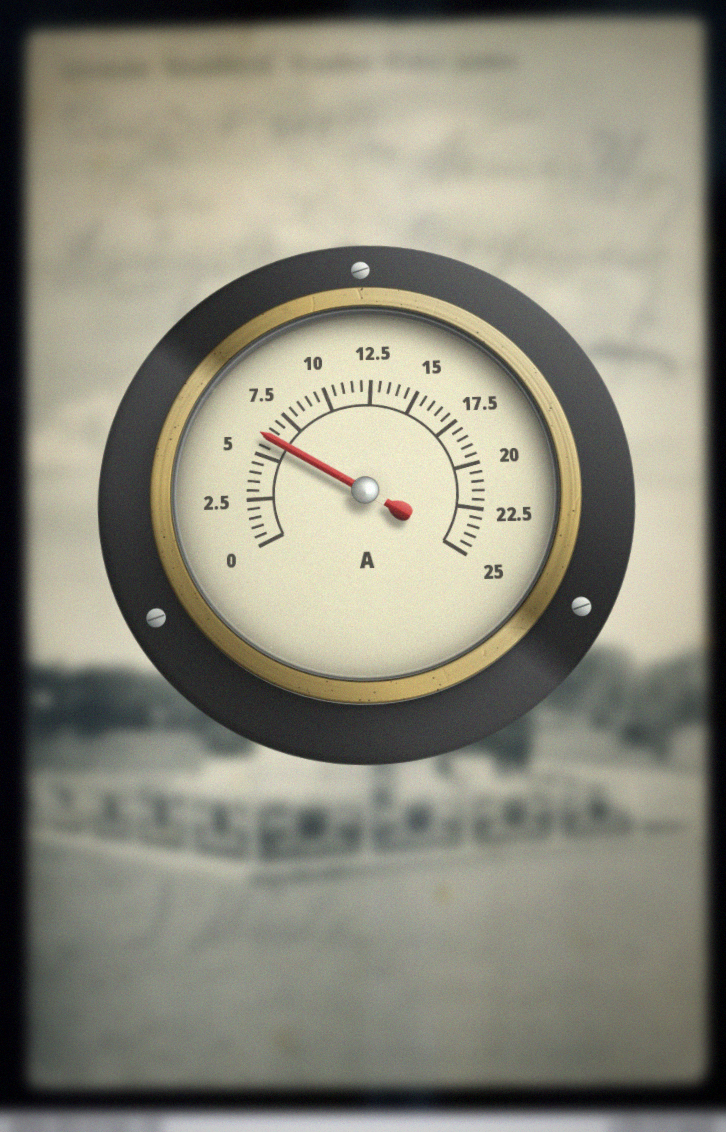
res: 6
